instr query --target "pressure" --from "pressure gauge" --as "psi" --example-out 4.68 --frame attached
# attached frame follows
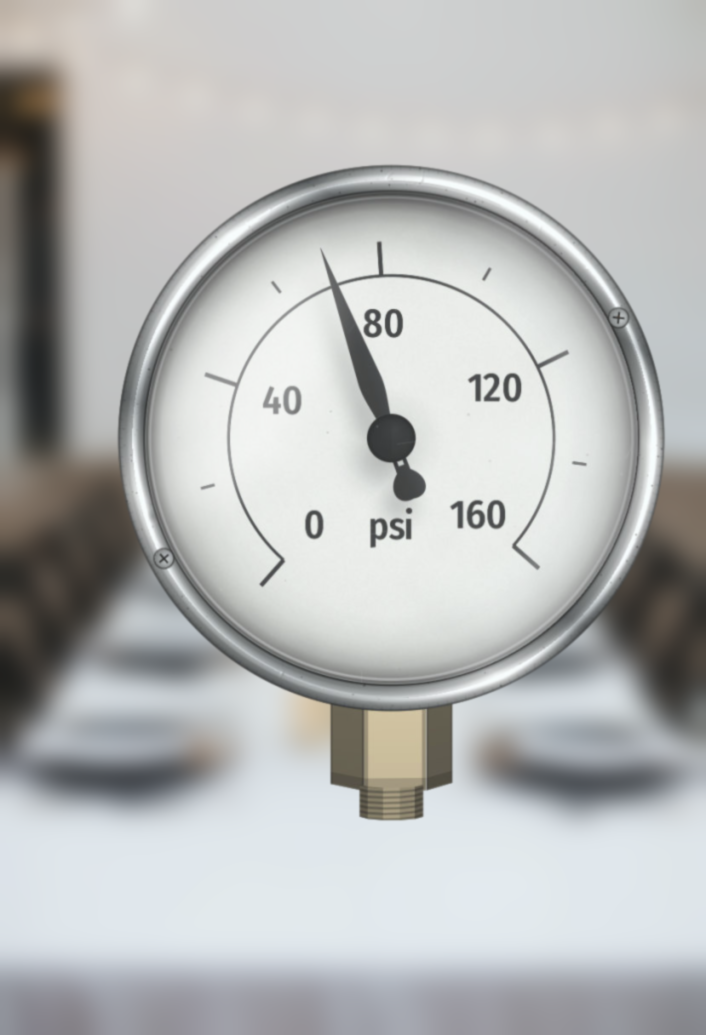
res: 70
